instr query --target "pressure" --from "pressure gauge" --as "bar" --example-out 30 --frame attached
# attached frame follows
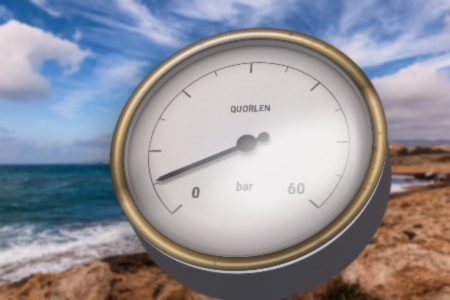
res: 5
